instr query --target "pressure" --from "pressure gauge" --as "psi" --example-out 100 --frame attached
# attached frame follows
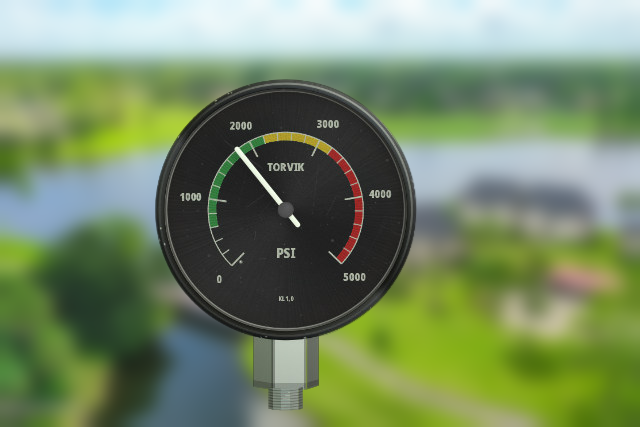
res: 1800
